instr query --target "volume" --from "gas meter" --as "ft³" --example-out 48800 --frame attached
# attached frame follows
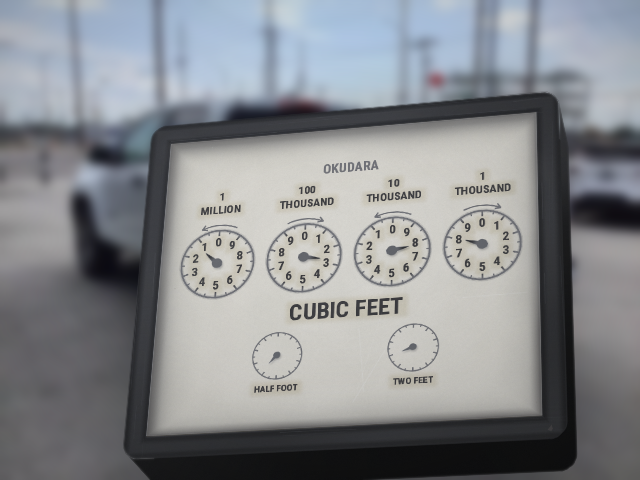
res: 127800
